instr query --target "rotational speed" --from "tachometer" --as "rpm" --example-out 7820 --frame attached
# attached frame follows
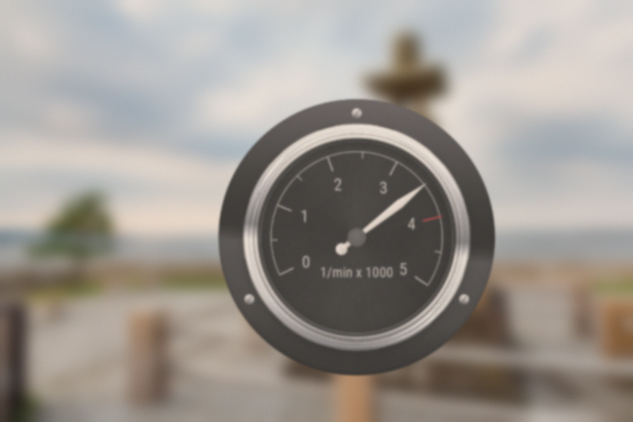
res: 3500
